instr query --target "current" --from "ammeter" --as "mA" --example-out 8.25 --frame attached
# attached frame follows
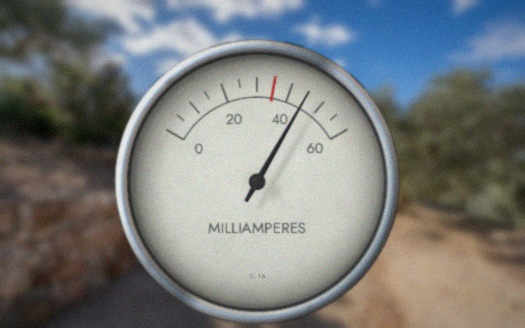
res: 45
